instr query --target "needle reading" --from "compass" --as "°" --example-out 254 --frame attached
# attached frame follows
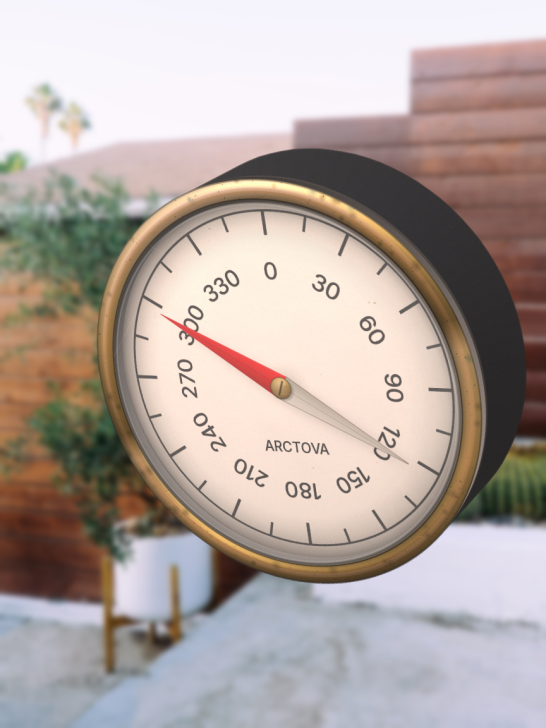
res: 300
